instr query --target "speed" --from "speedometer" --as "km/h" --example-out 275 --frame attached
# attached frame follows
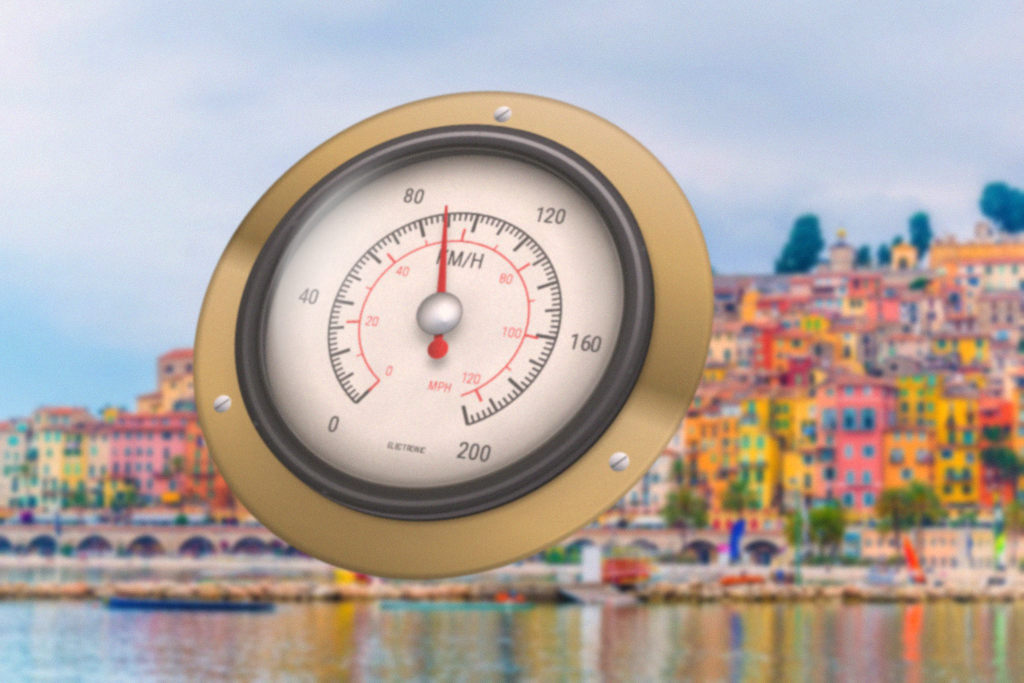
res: 90
